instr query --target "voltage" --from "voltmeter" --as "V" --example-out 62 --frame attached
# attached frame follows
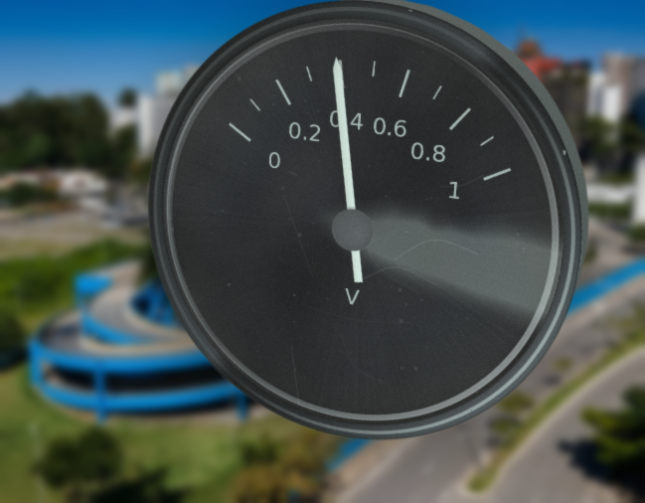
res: 0.4
